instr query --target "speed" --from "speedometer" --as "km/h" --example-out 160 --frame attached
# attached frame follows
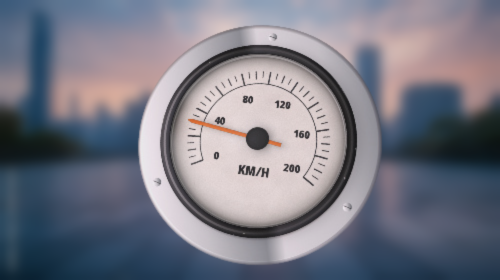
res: 30
